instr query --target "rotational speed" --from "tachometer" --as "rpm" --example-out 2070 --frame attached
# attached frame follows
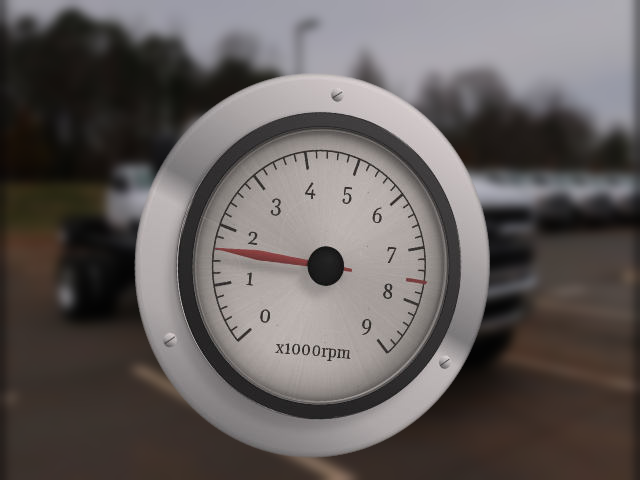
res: 1600
